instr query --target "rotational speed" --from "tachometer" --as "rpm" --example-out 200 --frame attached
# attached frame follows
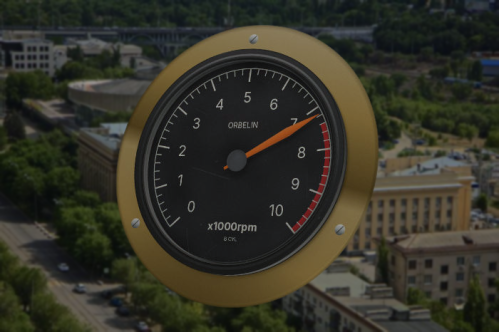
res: 7200
